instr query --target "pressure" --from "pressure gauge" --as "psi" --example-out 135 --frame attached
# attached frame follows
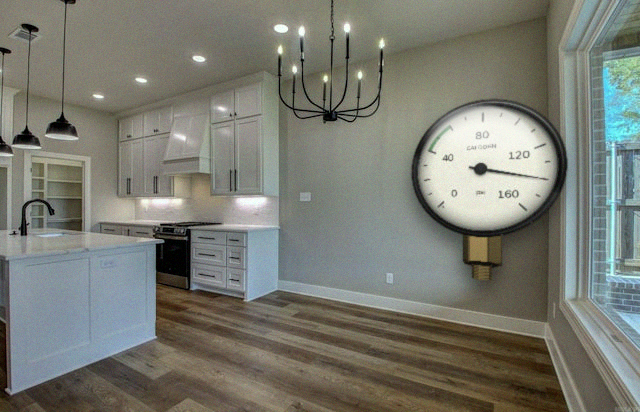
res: 140
